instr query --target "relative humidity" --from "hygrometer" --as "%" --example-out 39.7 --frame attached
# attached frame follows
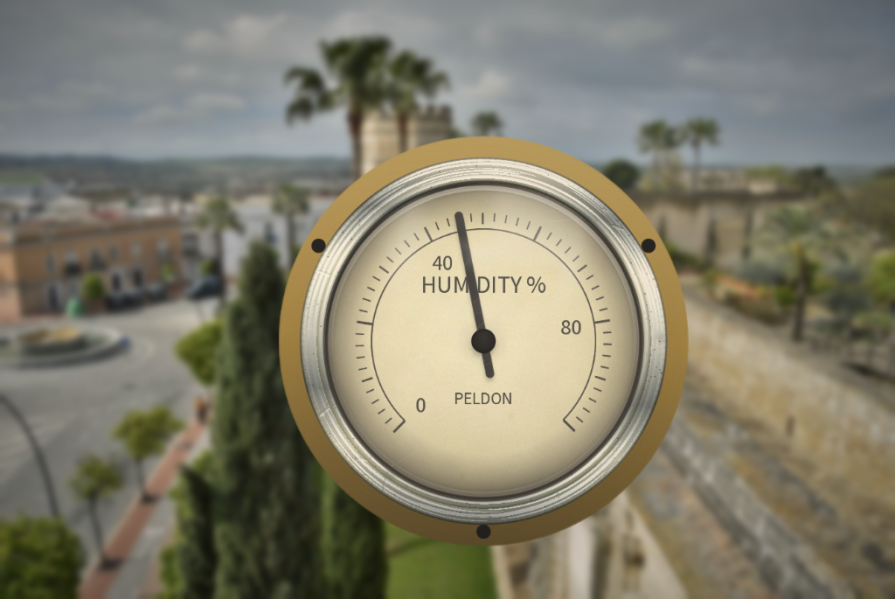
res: 46
